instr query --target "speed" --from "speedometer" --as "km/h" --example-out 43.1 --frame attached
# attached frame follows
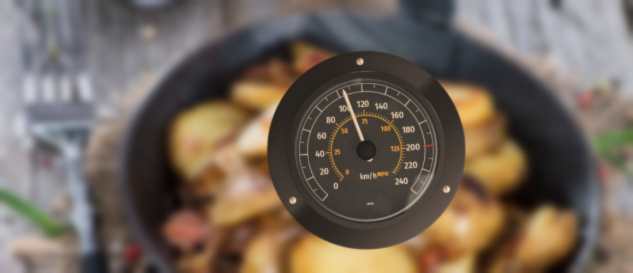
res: 105
